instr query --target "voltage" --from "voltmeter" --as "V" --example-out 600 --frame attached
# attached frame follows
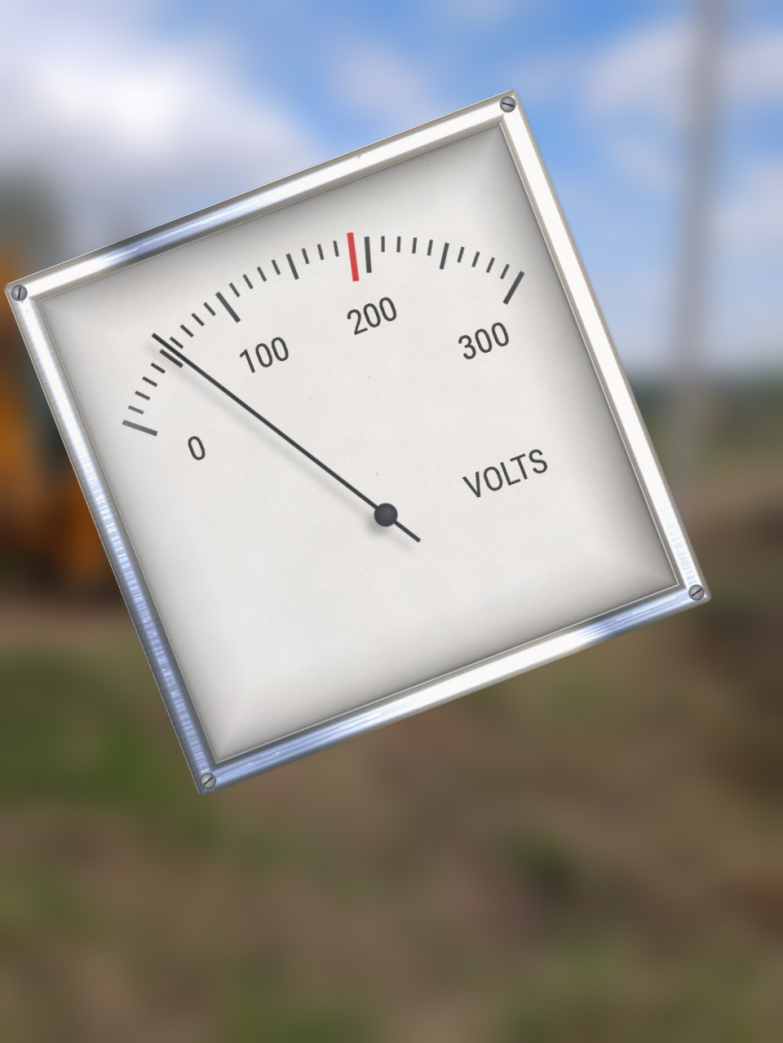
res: 55
